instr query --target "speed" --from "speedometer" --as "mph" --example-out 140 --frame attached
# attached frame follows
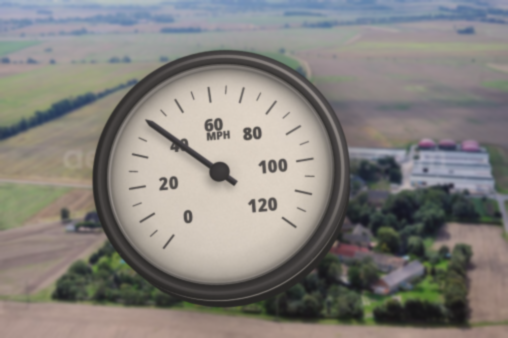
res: 40
